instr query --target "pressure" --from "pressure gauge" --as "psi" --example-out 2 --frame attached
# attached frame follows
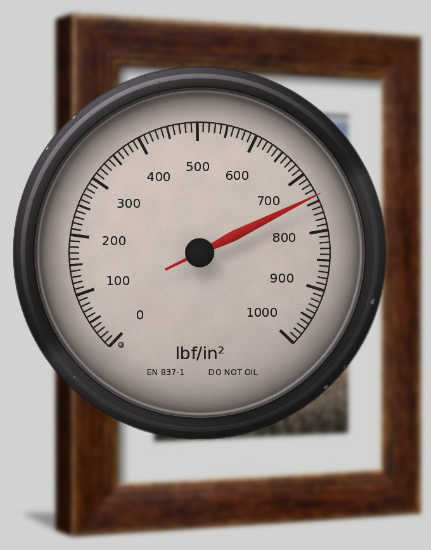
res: 740
